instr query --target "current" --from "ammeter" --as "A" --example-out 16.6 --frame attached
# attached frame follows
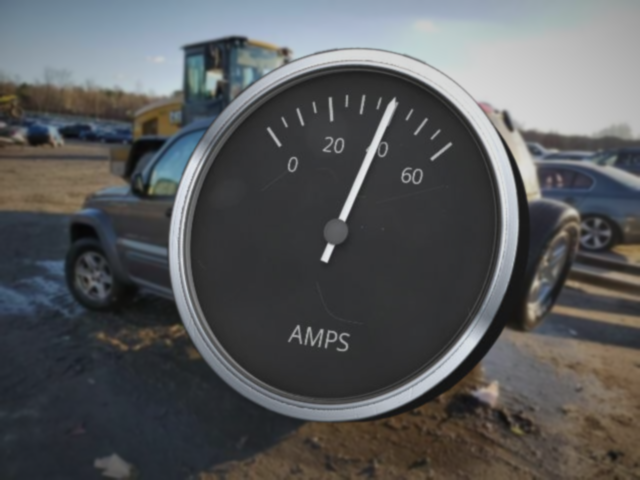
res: 40
